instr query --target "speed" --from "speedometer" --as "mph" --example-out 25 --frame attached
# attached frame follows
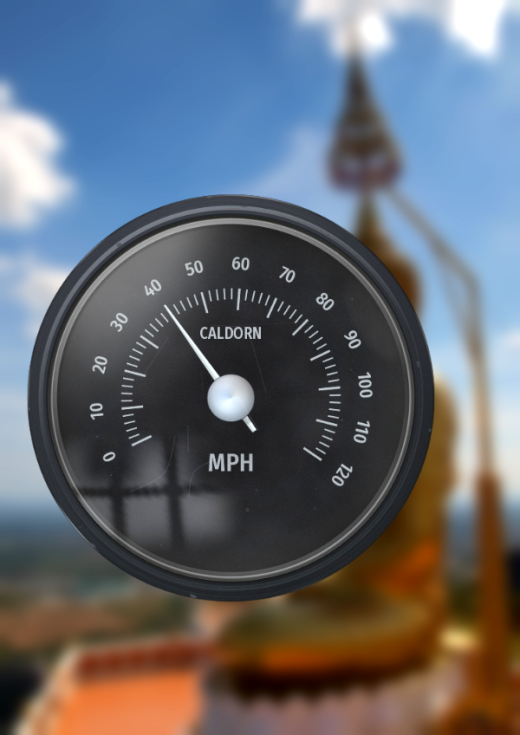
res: 40
